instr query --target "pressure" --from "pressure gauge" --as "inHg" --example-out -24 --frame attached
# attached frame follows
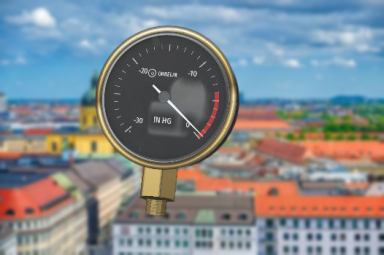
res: -0.5
